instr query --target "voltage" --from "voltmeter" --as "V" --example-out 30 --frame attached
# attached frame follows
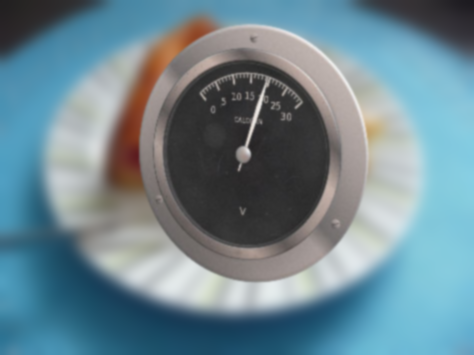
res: 20
